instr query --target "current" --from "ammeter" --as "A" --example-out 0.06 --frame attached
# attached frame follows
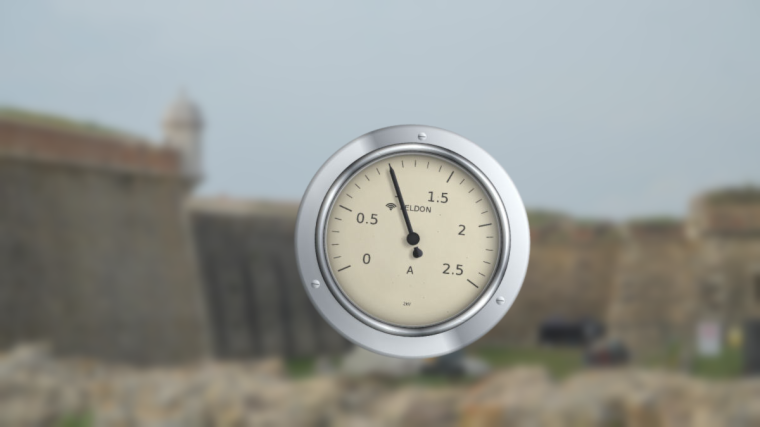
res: 1
